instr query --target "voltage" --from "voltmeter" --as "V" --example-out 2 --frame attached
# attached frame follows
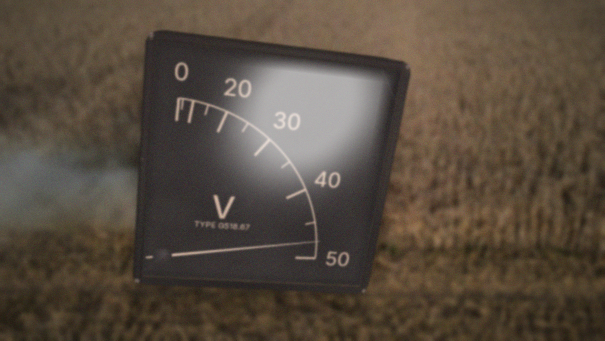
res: 47.5
